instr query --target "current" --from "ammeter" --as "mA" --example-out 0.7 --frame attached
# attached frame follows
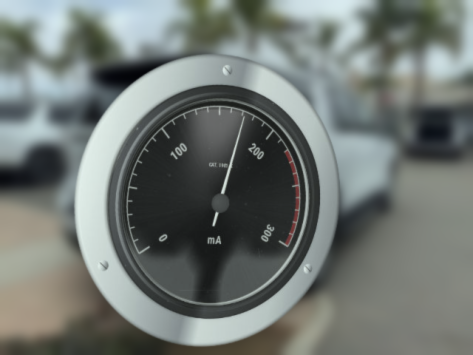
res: 170
